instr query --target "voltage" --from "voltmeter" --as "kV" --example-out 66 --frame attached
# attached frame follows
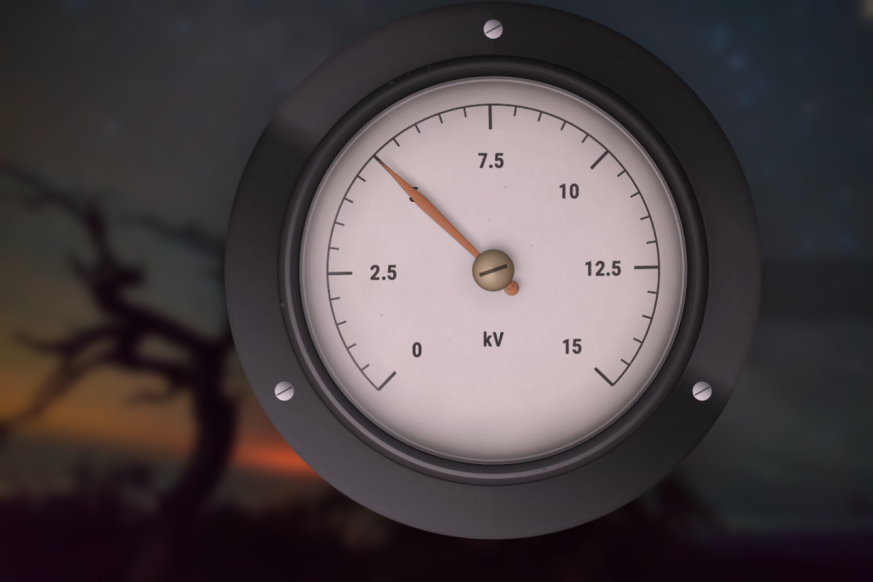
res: 5
